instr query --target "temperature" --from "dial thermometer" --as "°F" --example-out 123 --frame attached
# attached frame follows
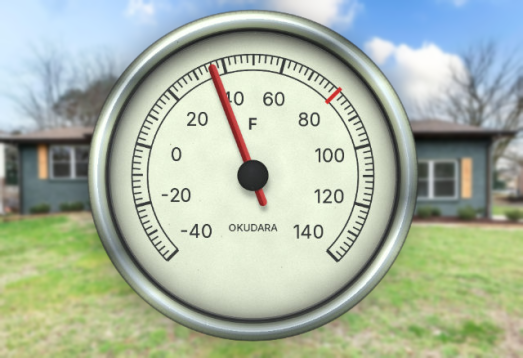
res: 36
